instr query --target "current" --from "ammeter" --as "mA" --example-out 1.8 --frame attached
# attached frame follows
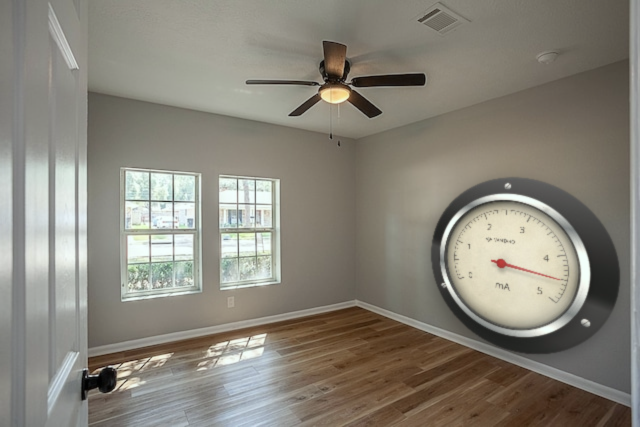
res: 4.5
